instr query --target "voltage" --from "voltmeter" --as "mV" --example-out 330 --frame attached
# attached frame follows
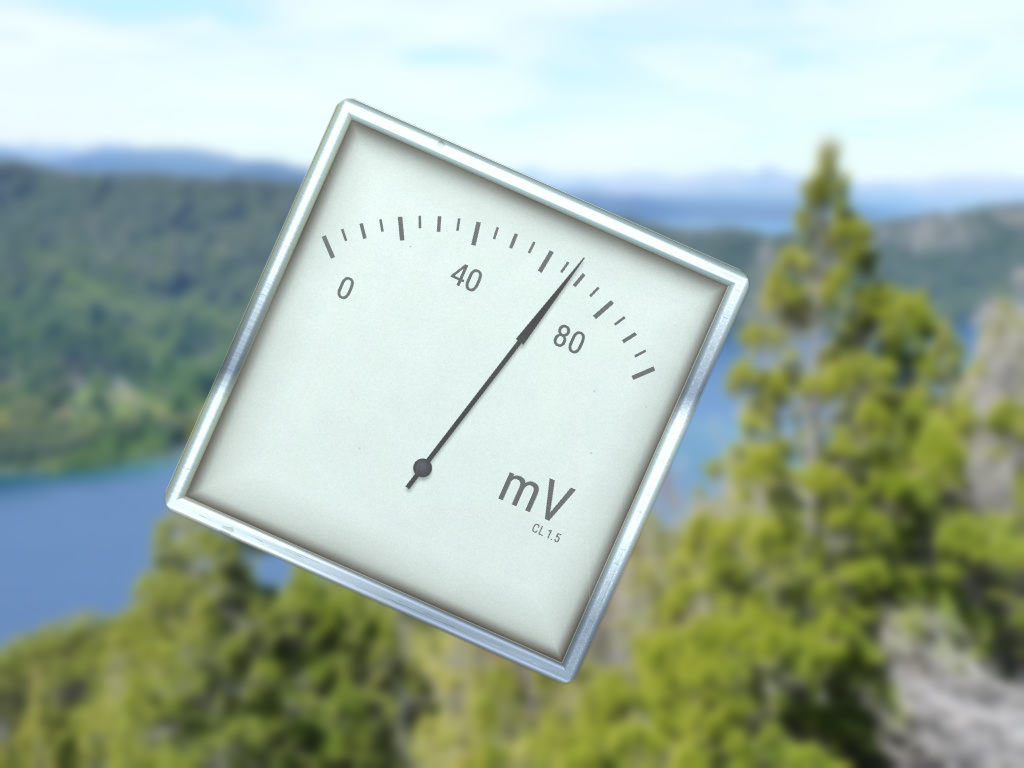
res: 67.5
